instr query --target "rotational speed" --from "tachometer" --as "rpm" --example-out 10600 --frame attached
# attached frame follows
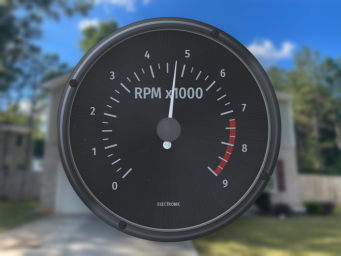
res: 4750
